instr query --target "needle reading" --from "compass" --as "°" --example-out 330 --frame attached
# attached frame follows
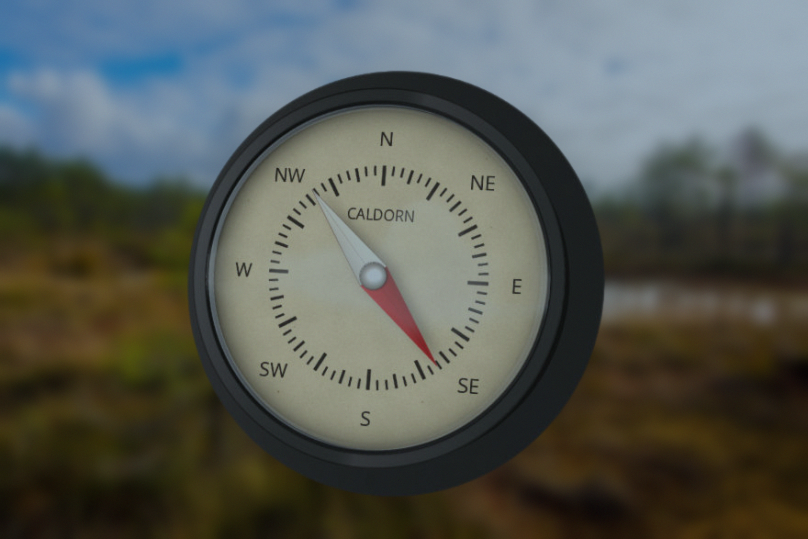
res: 140
